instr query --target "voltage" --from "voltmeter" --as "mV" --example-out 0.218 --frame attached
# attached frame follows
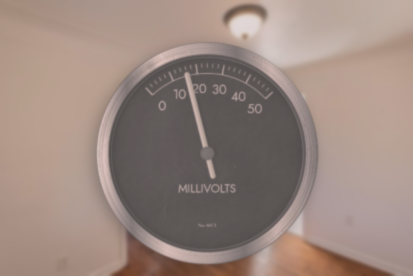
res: 16
